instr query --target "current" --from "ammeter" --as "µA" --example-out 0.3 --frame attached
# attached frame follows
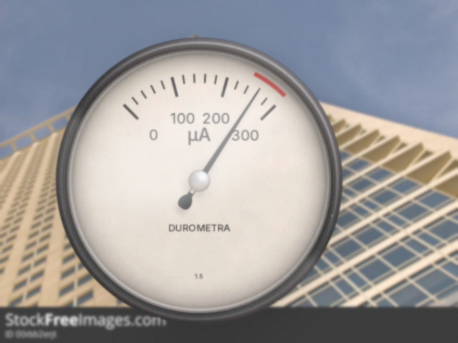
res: 260
